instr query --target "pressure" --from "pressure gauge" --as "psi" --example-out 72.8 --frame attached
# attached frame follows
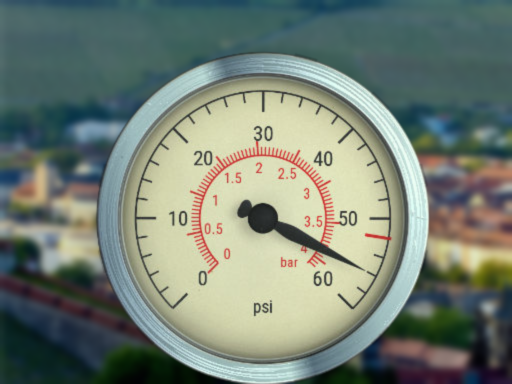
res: 56
